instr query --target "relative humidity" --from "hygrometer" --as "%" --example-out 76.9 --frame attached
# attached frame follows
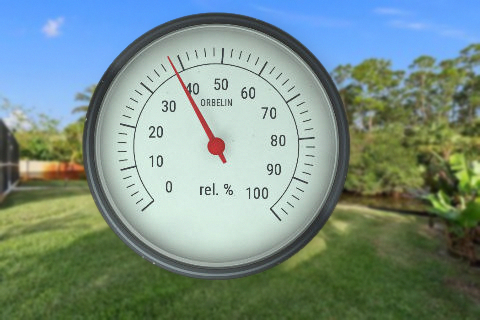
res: 38
